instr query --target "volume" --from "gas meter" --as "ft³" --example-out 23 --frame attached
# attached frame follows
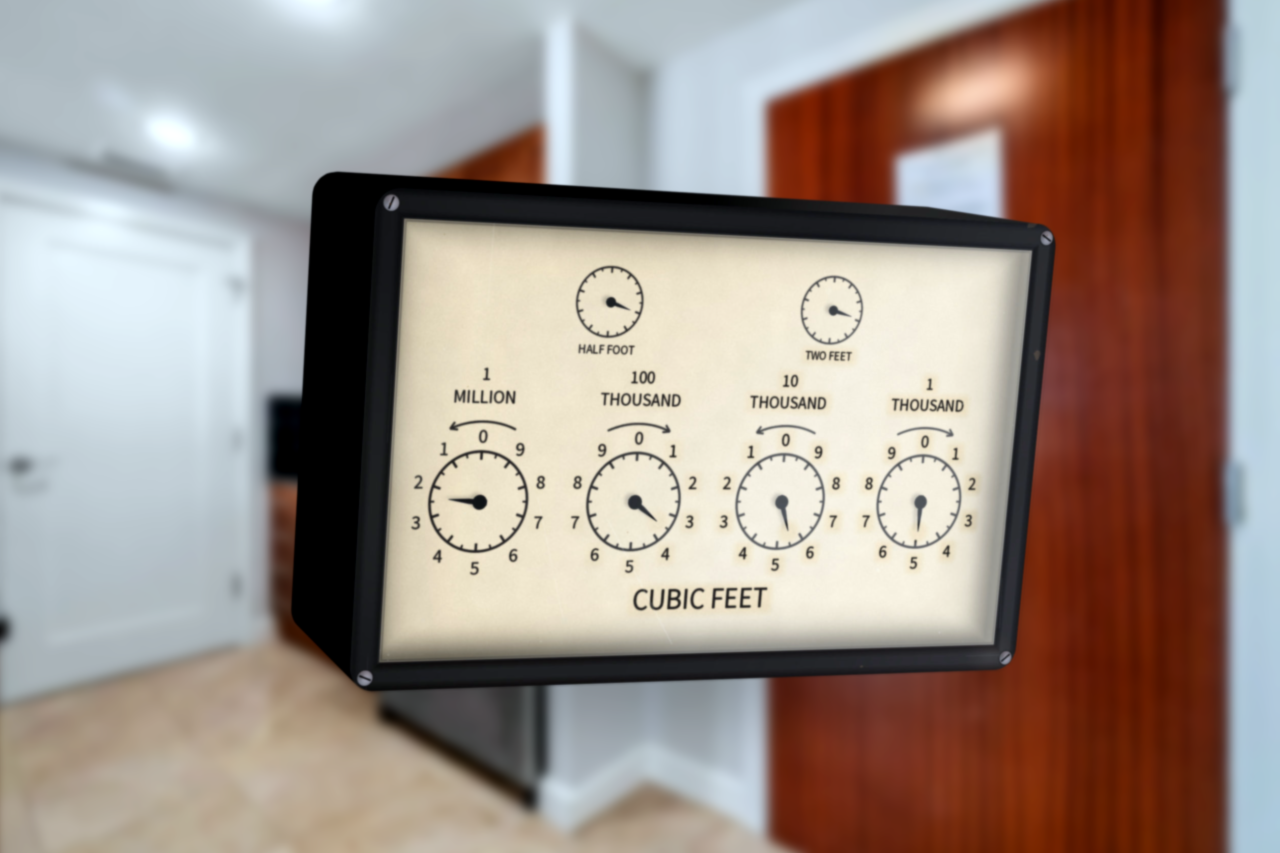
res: 235500
